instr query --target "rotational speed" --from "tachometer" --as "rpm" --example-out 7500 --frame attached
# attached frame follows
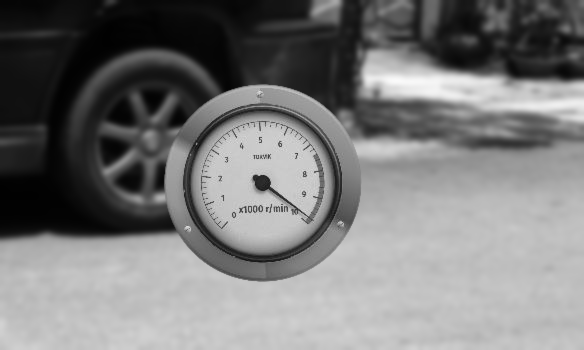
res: 9800
